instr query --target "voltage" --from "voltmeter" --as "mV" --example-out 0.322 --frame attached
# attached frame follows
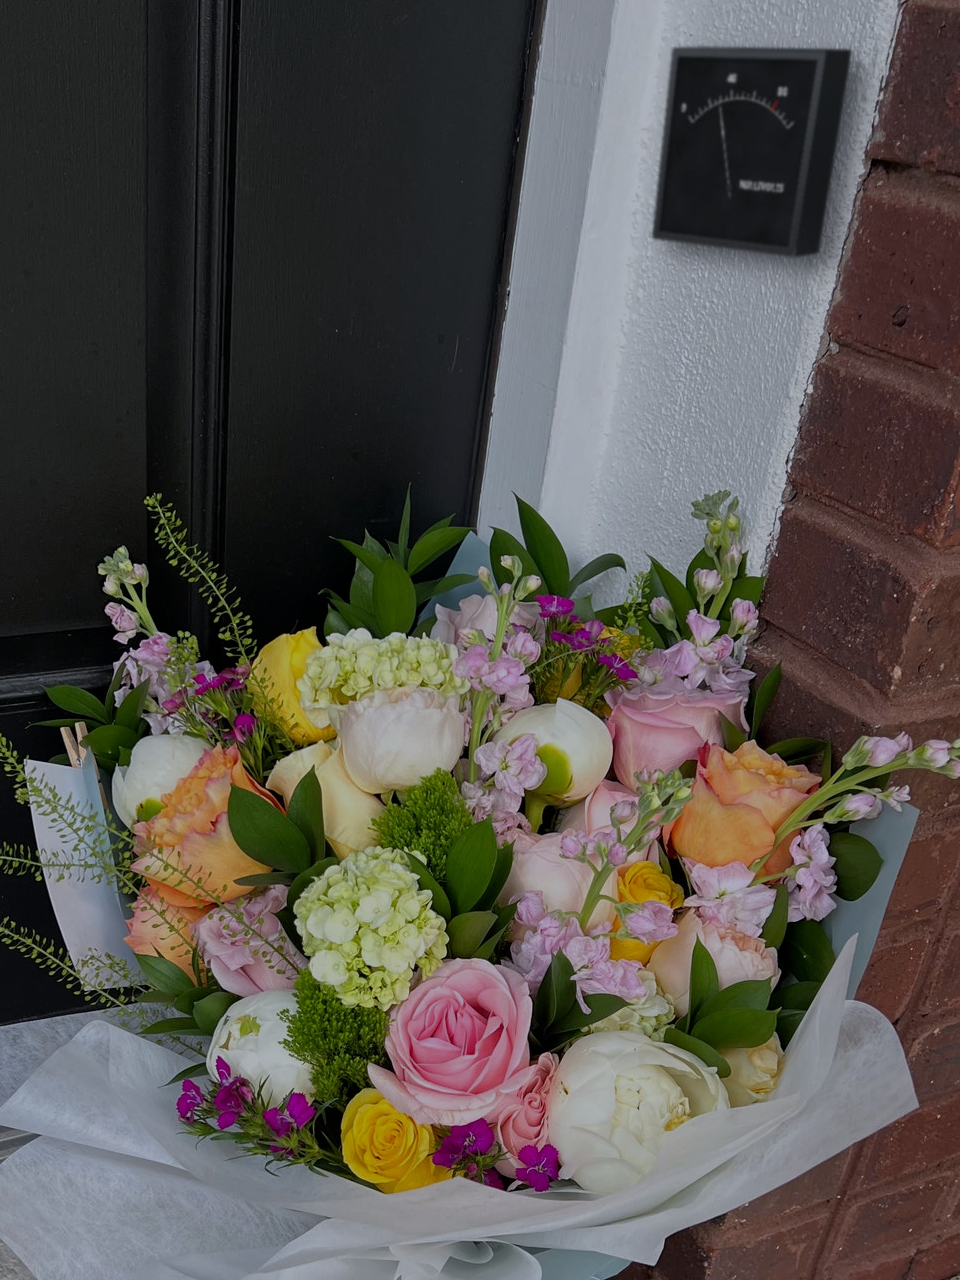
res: 30
